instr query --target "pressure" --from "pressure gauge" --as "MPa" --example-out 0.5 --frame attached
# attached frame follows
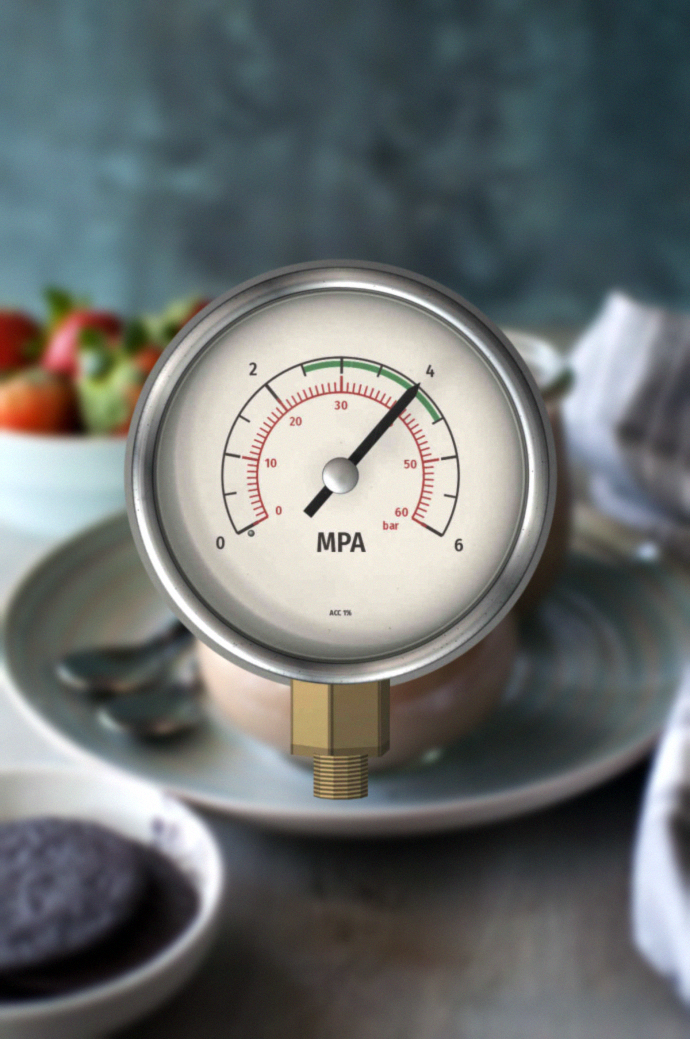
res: 4
